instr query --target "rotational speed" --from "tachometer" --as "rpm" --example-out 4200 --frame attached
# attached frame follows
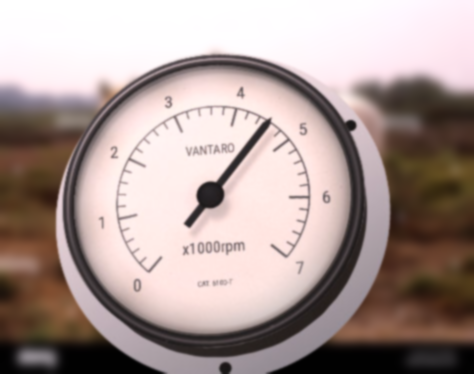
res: 4600
